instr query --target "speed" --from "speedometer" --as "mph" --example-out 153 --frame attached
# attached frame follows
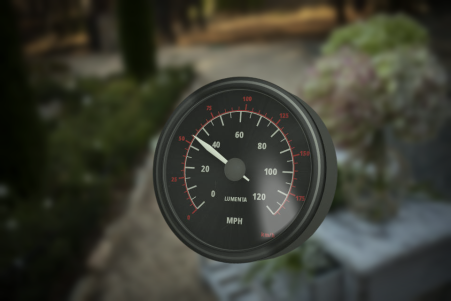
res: 35
